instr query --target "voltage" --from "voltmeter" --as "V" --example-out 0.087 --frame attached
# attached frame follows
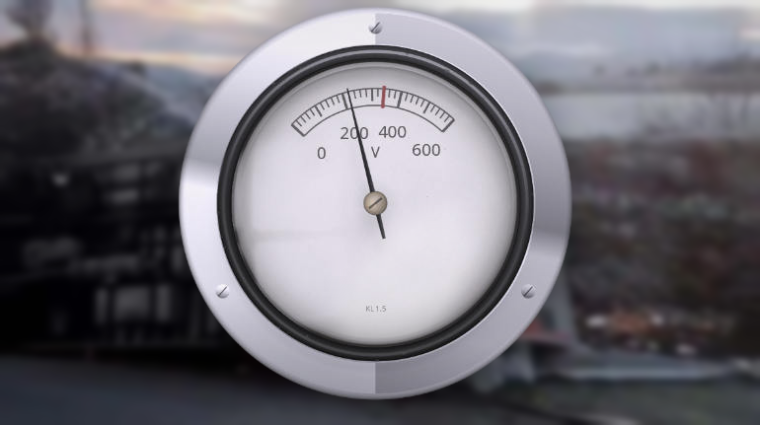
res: 220
